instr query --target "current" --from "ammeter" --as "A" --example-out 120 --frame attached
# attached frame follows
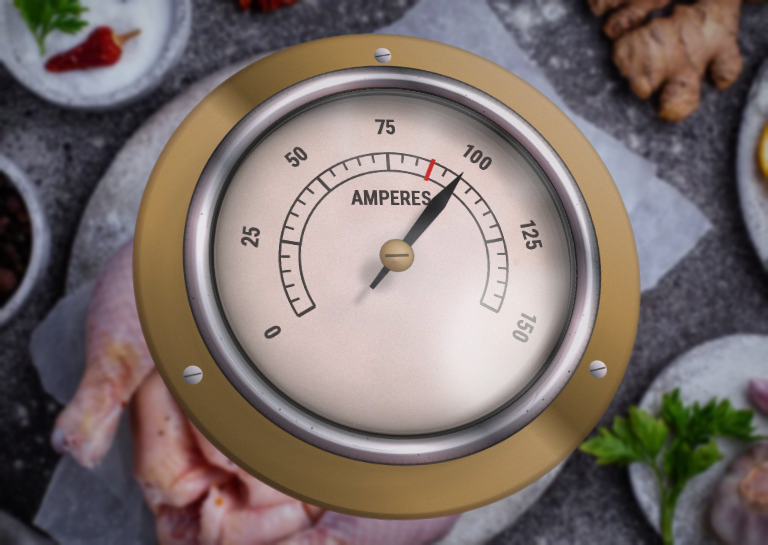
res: 100
